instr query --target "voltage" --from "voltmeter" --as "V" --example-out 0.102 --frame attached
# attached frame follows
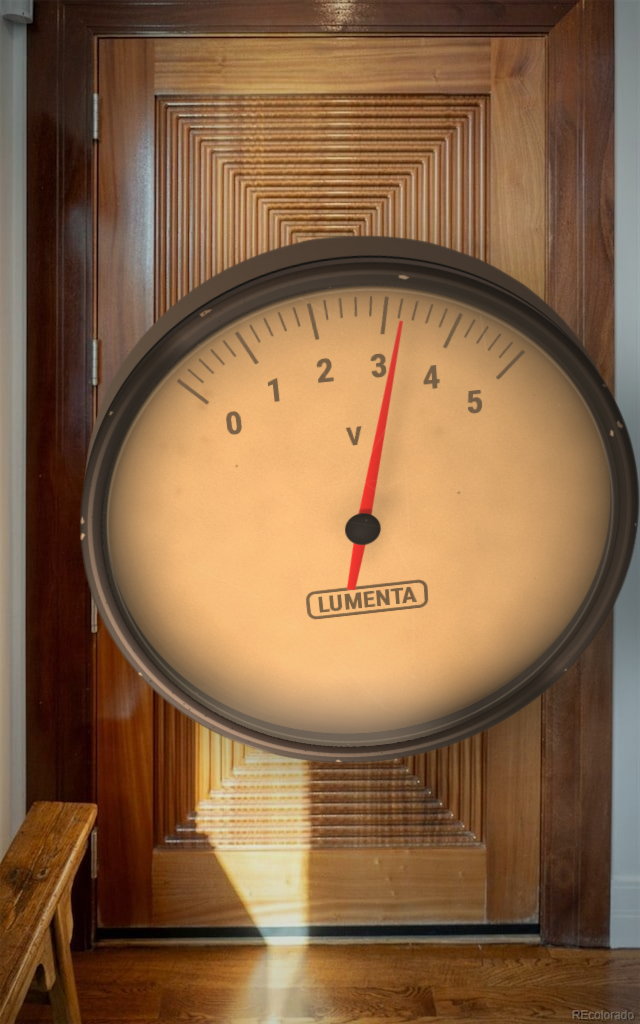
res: 3.2
